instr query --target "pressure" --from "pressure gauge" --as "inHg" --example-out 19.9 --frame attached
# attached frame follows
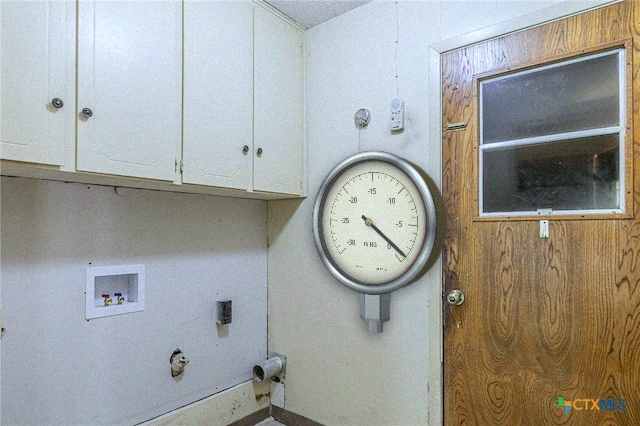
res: -1
